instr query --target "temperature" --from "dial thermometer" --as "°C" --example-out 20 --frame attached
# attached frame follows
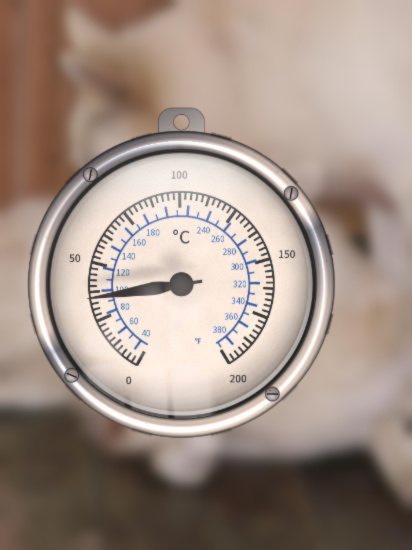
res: 35
